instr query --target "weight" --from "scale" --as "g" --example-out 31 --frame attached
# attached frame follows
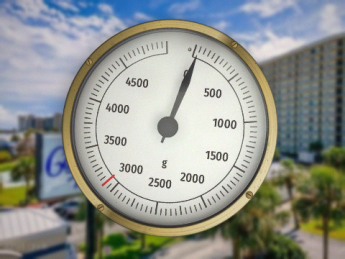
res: 50
